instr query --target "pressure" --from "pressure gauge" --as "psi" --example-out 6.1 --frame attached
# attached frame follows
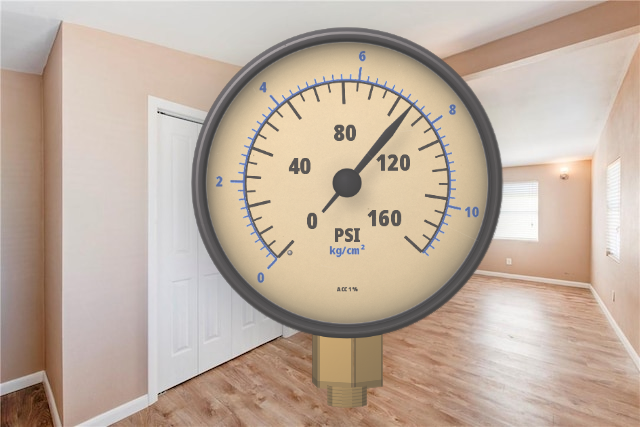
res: 105
